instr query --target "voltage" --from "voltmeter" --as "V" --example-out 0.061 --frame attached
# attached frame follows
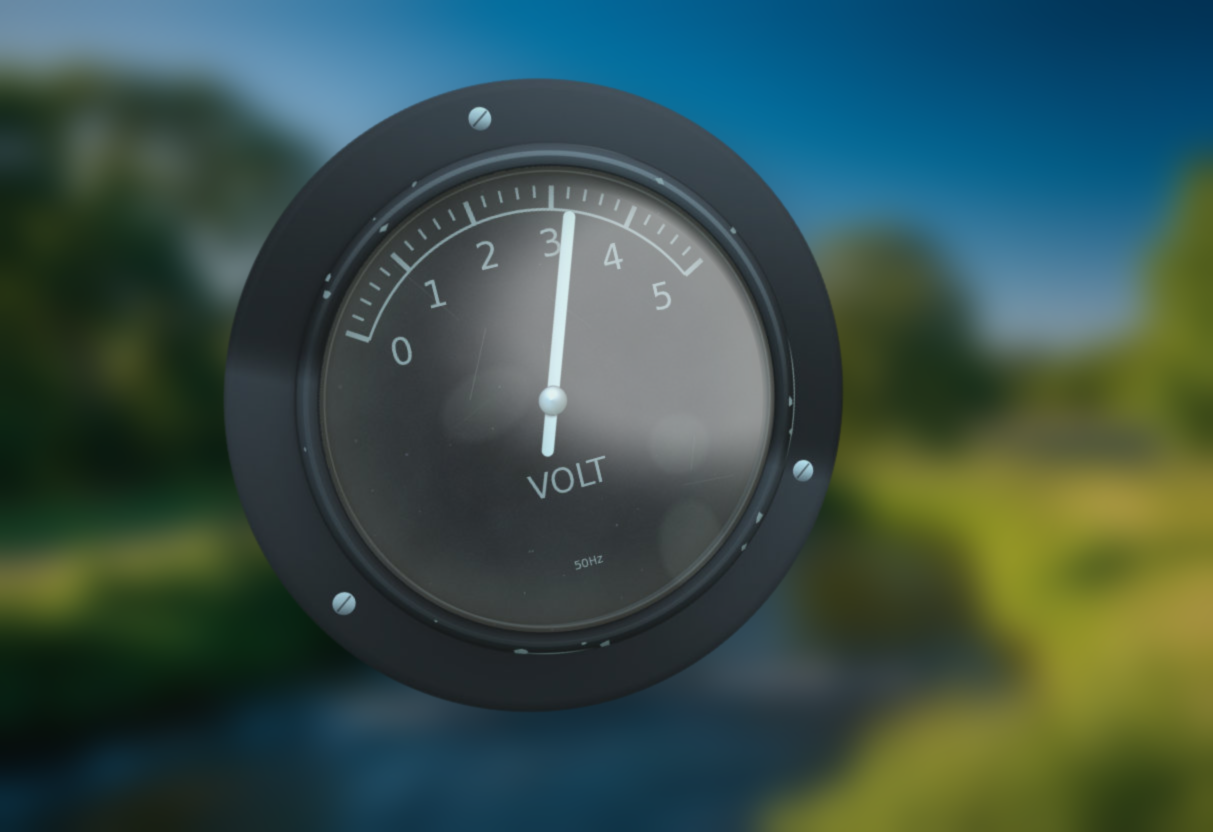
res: 3.2
